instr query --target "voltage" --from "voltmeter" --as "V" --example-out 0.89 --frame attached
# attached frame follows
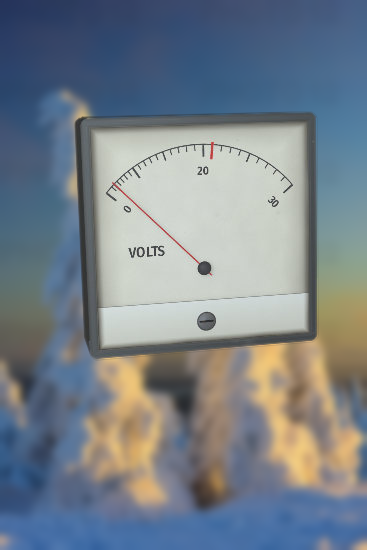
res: 5
